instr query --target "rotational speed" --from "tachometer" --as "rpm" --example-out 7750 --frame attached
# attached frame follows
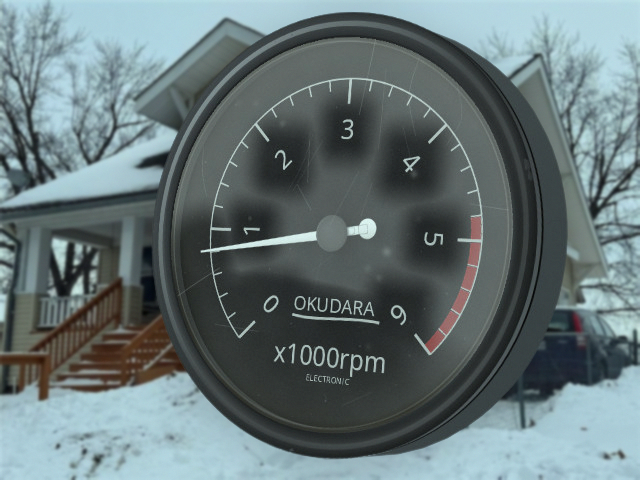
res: 800
